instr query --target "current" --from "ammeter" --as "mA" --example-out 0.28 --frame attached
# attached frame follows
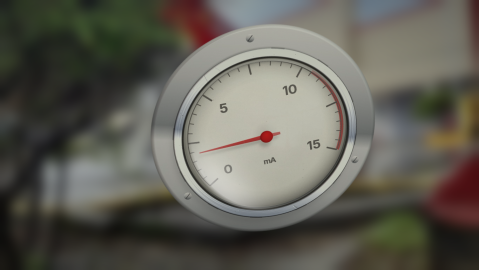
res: 2
